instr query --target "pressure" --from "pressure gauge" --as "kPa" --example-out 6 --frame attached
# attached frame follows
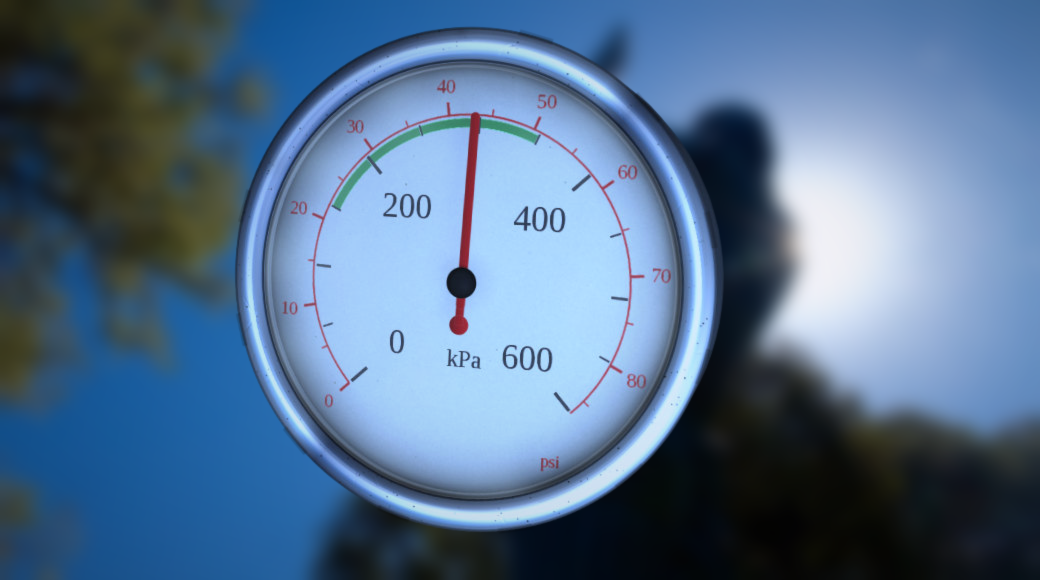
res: 300
